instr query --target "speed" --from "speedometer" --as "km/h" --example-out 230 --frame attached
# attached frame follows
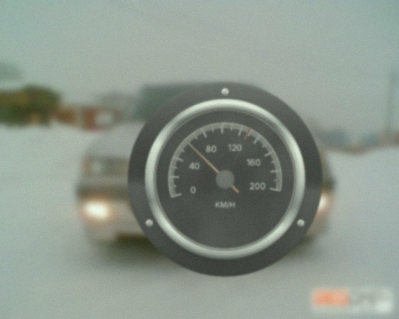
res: 60
